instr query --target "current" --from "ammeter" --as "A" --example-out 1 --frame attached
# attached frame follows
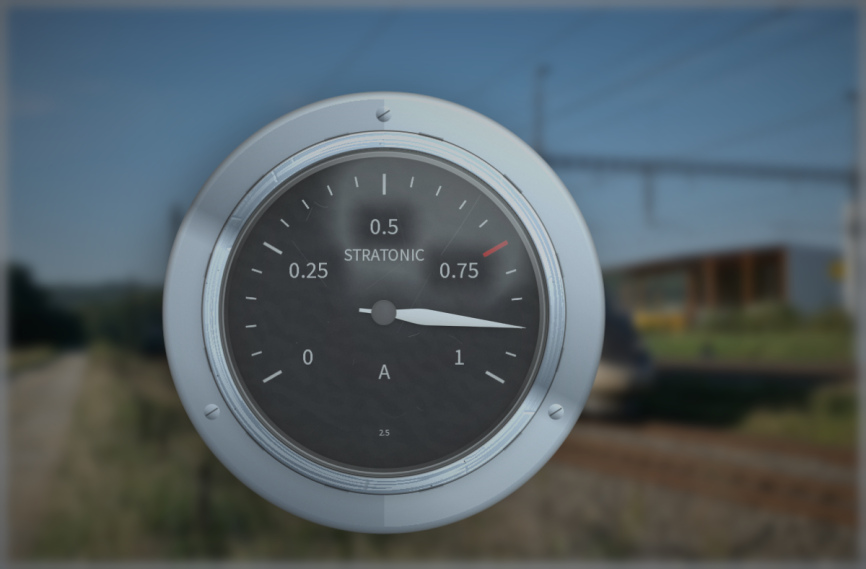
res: 0.9
